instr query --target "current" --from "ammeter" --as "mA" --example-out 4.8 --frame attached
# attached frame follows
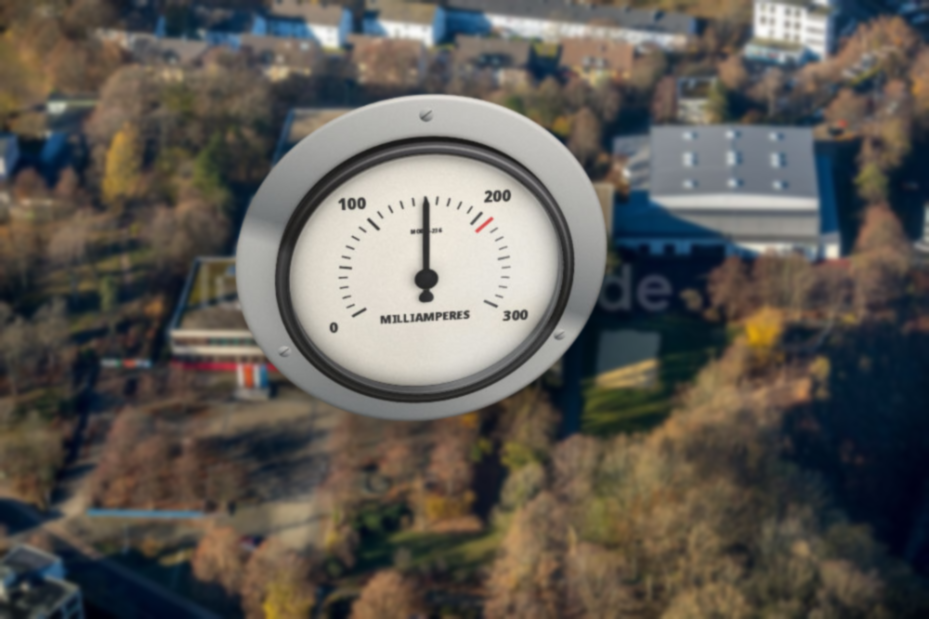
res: 150
